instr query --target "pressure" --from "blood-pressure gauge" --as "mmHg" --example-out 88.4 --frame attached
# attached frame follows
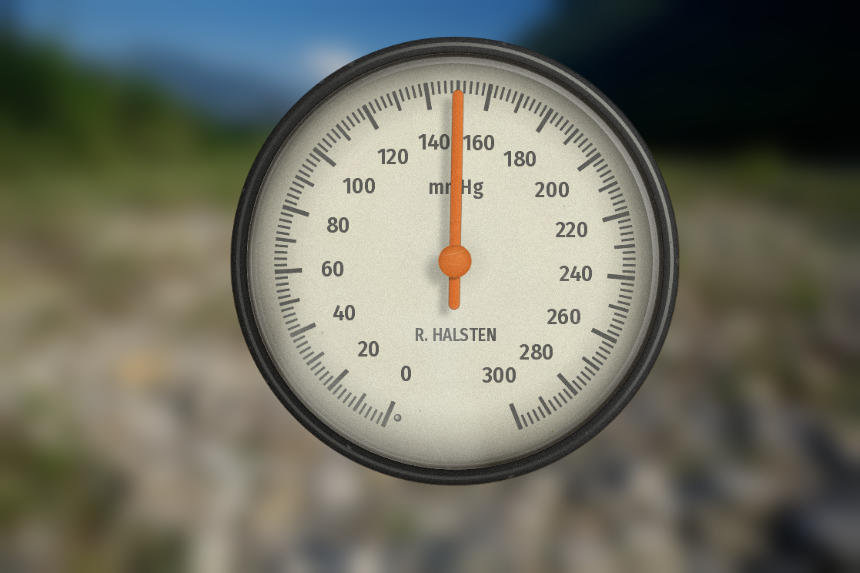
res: 150
